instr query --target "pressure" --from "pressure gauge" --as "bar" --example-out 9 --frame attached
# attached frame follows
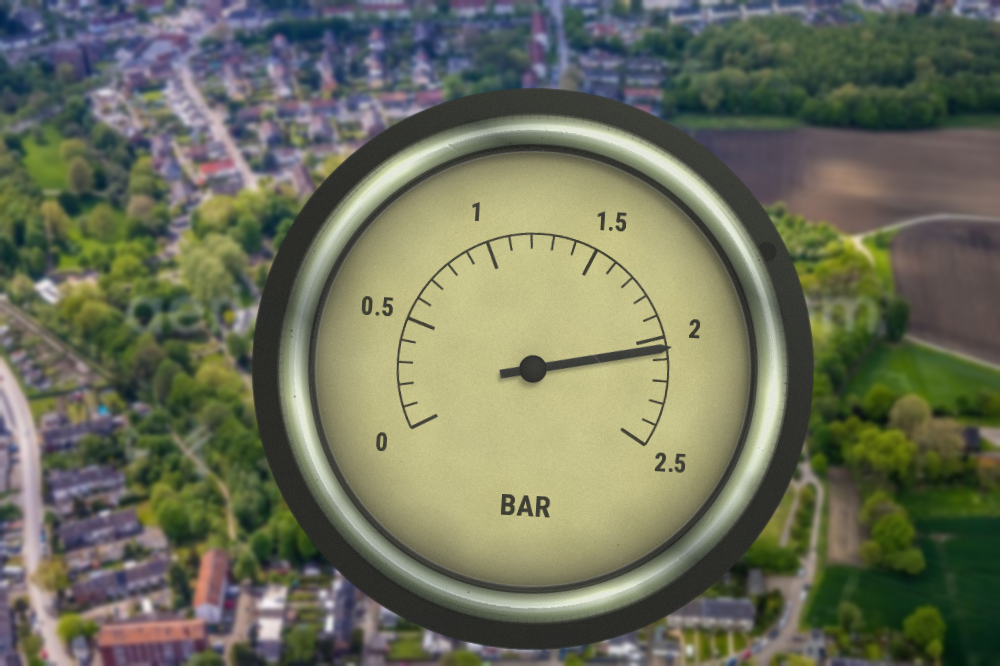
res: 2.05
